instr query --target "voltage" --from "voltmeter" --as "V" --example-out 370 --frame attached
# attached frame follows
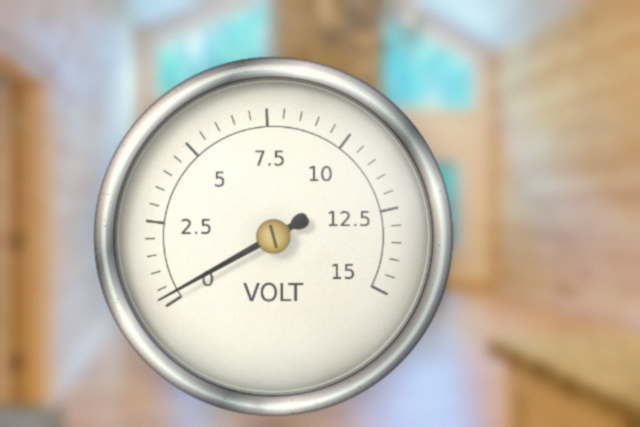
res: 0.25
